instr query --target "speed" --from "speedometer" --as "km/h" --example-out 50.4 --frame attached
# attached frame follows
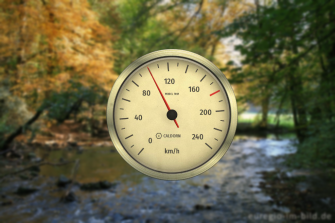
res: 100
